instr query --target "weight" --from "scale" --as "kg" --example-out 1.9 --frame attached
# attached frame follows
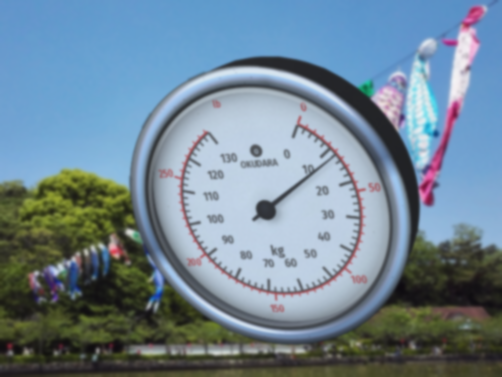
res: 12
